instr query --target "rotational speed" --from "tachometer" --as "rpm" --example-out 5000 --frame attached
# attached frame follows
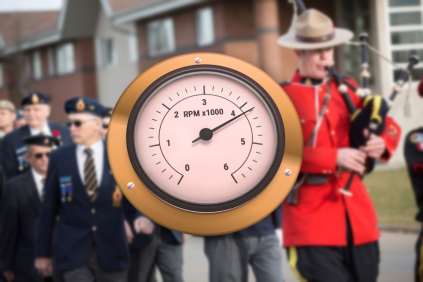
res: 4200
